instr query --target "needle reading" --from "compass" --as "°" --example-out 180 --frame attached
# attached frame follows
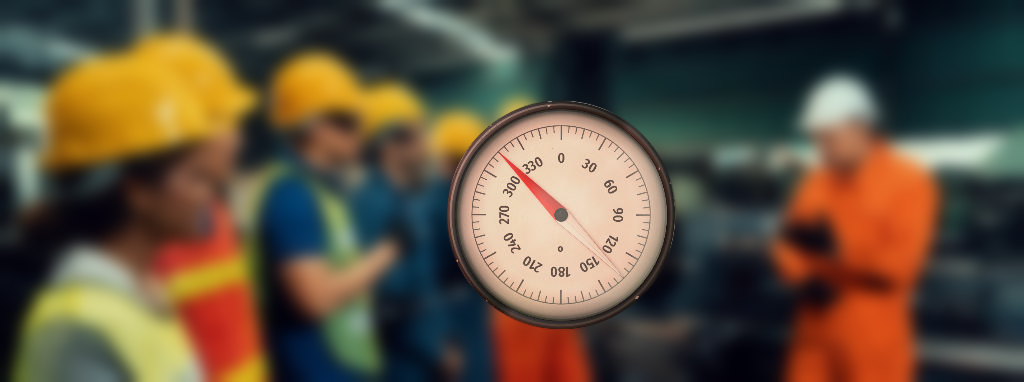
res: 315
